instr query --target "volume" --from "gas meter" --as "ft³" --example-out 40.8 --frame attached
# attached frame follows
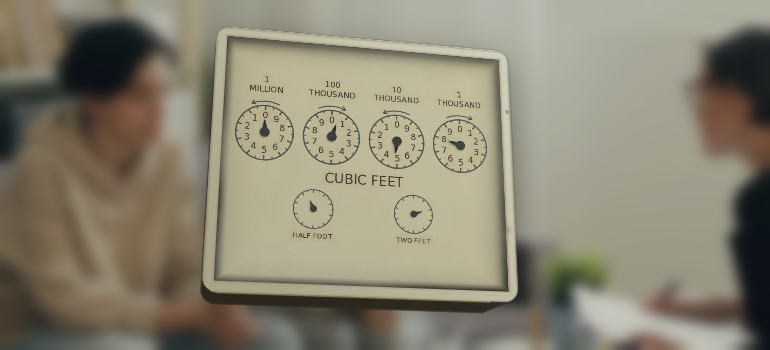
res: 4800
